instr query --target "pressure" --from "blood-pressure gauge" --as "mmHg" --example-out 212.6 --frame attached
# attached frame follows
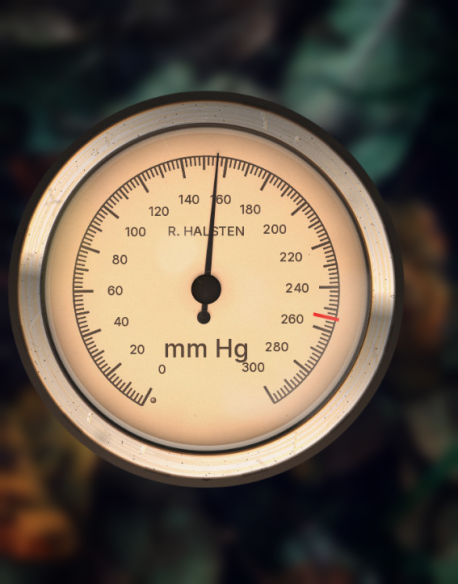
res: 156
